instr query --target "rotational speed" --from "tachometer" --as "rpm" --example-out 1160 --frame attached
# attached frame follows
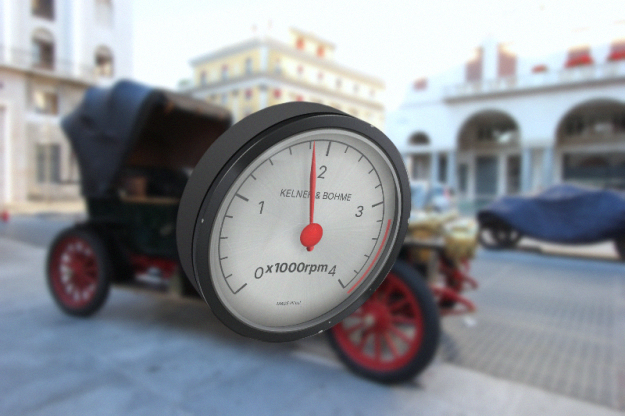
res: 1800
